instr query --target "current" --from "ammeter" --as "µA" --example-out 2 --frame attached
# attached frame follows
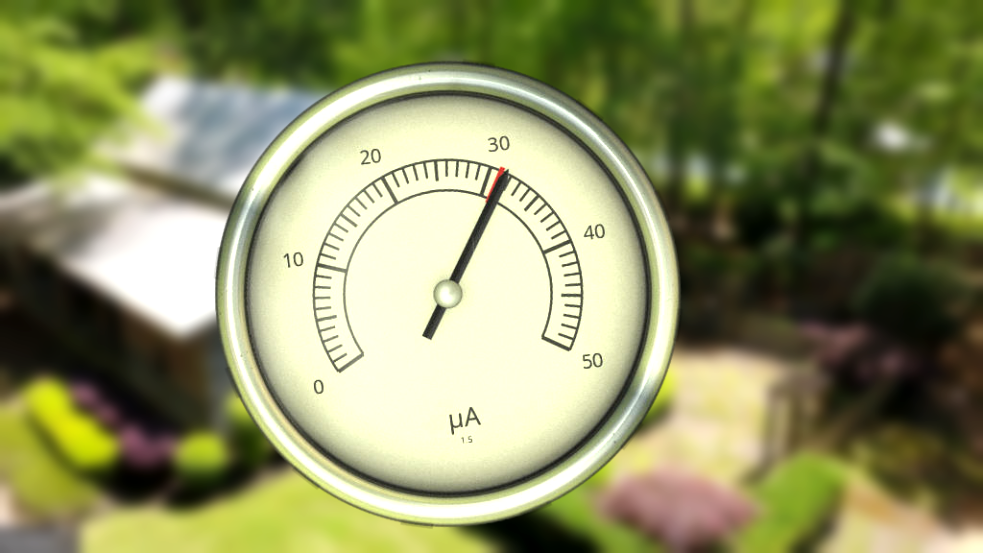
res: 31.5
